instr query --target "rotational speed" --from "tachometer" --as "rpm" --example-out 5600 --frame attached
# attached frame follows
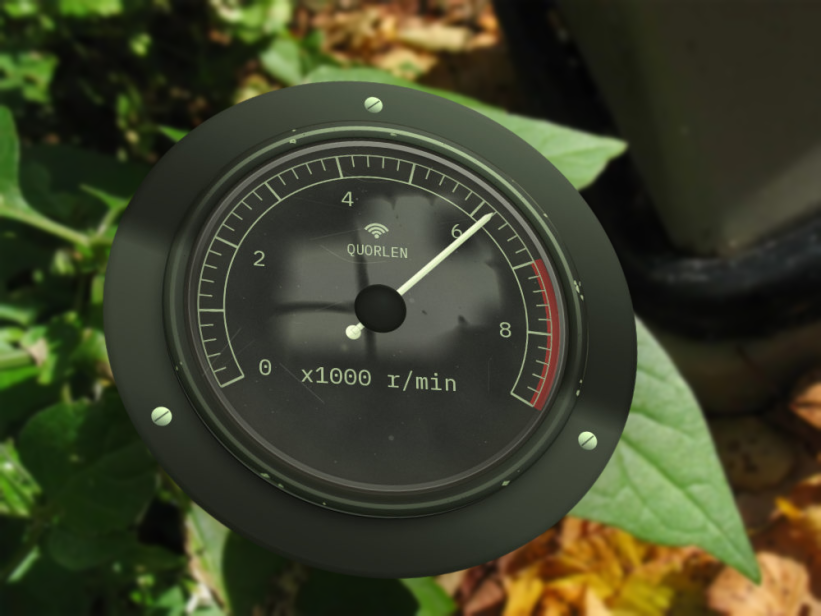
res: 6200
